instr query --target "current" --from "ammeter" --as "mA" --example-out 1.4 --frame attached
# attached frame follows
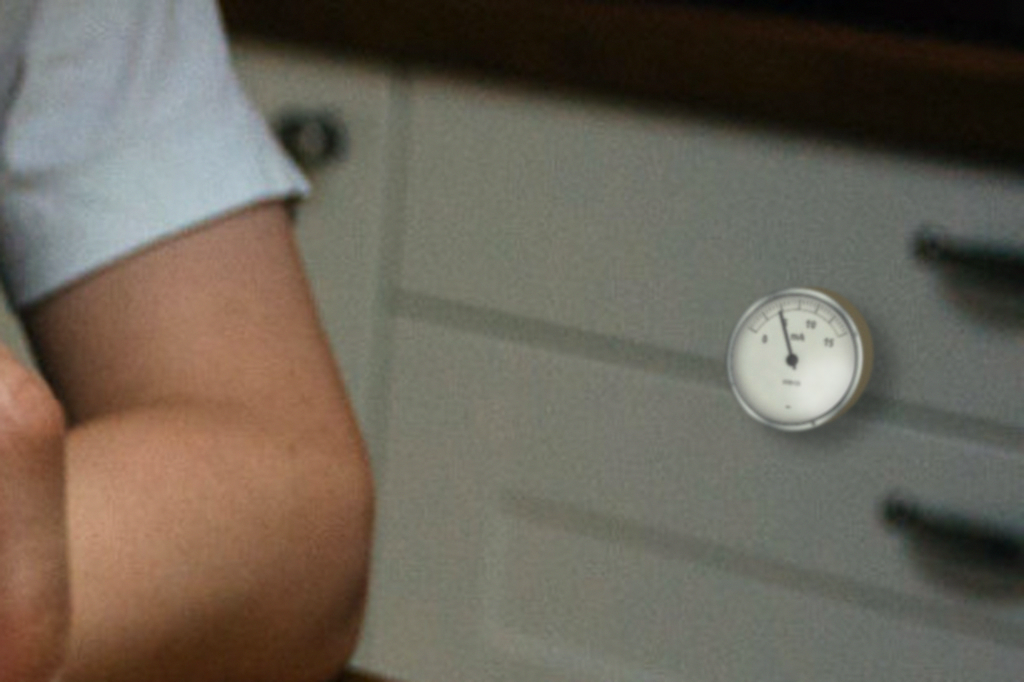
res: 5
